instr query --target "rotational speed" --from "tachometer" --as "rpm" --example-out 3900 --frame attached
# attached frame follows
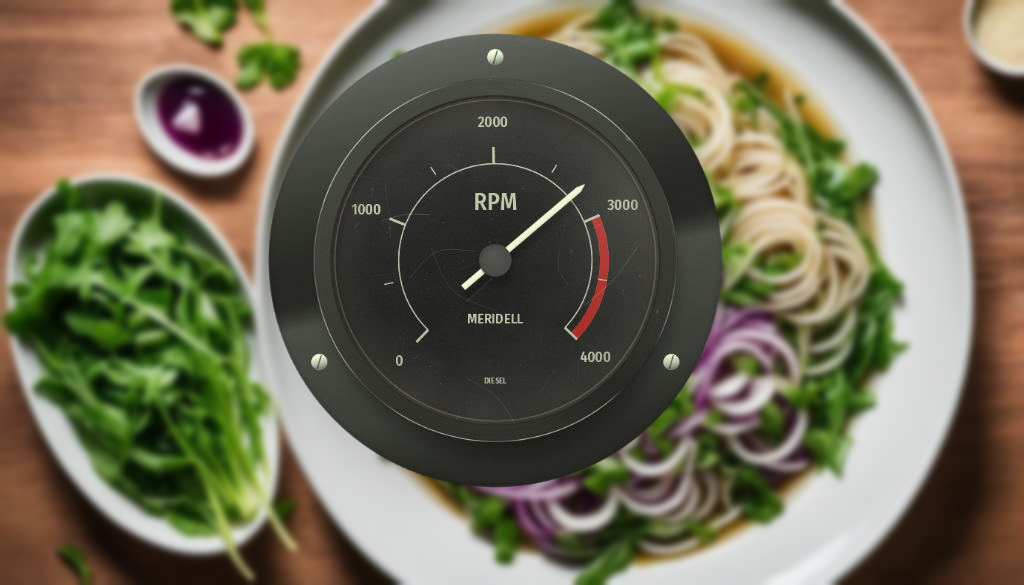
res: 2750
